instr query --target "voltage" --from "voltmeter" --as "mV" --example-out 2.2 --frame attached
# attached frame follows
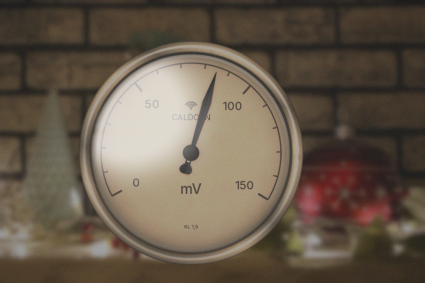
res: 85
